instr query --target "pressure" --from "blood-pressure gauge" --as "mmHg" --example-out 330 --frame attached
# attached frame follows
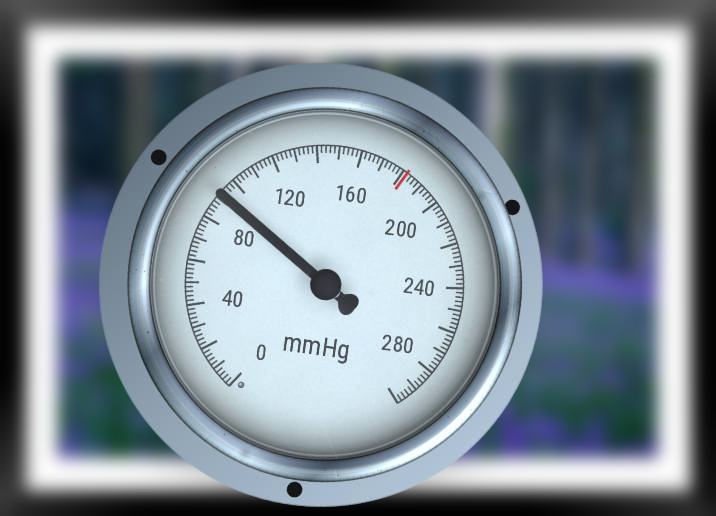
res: 92
